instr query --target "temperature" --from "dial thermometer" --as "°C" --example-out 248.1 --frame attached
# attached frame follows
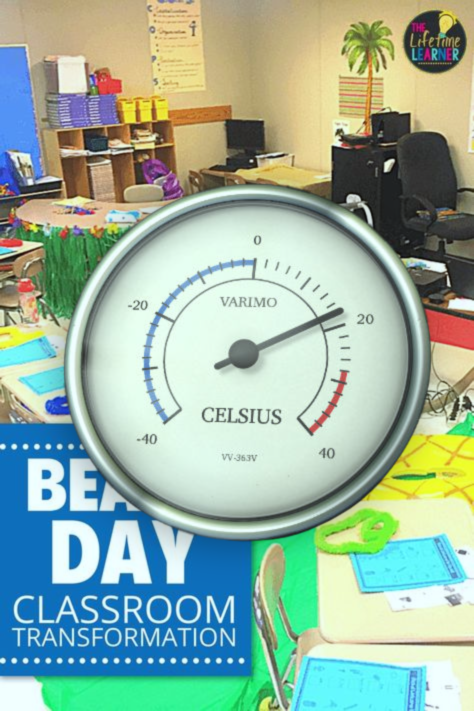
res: 18
